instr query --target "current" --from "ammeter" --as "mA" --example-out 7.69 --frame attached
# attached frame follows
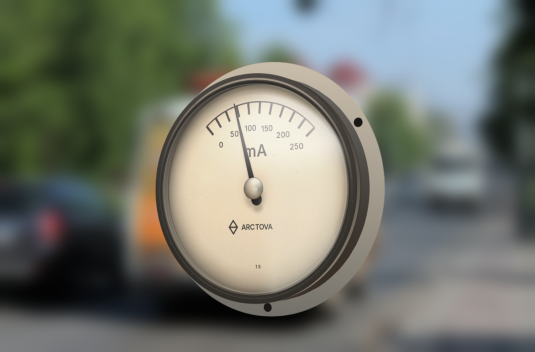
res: 75
